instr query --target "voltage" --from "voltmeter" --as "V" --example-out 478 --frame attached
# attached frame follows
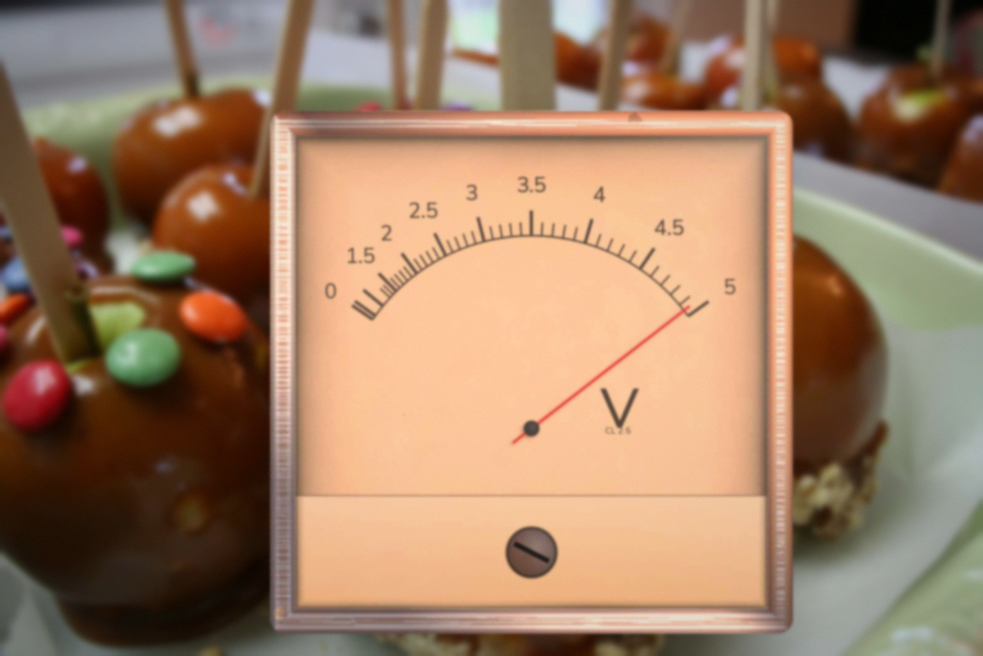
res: 4.95
